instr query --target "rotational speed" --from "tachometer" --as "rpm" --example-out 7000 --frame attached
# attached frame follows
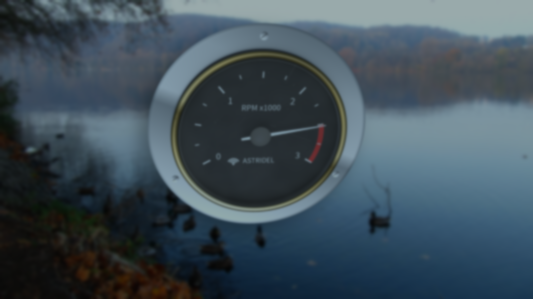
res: 2500
